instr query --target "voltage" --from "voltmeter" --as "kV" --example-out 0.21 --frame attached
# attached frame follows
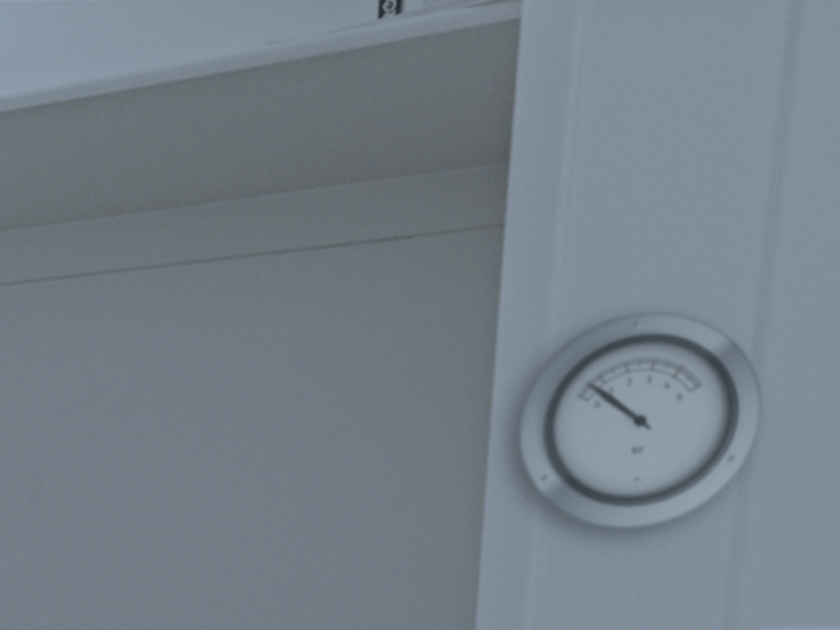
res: 0.5
